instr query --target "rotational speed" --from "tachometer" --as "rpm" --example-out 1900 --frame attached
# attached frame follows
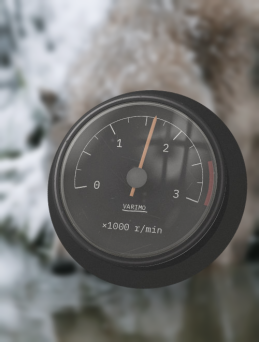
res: 1625
